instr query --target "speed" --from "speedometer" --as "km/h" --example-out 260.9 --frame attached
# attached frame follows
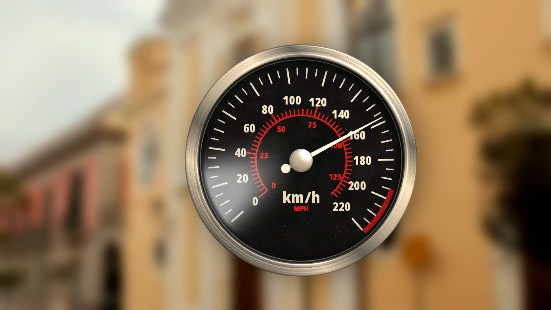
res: 157.5
